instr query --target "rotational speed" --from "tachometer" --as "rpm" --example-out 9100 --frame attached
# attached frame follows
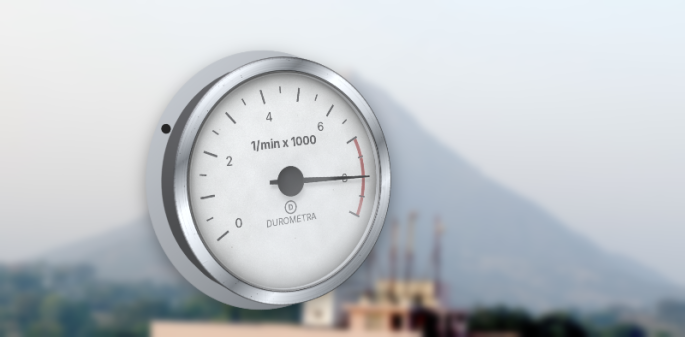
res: 8000
